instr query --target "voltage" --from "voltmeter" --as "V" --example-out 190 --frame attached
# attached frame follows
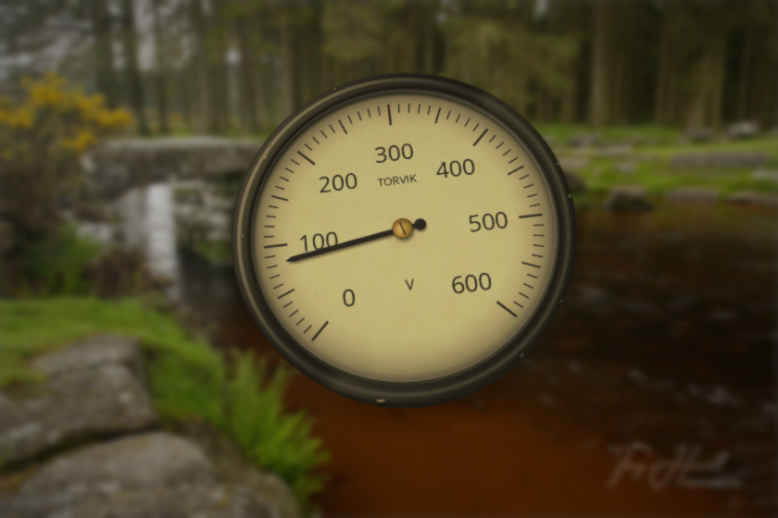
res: 80
